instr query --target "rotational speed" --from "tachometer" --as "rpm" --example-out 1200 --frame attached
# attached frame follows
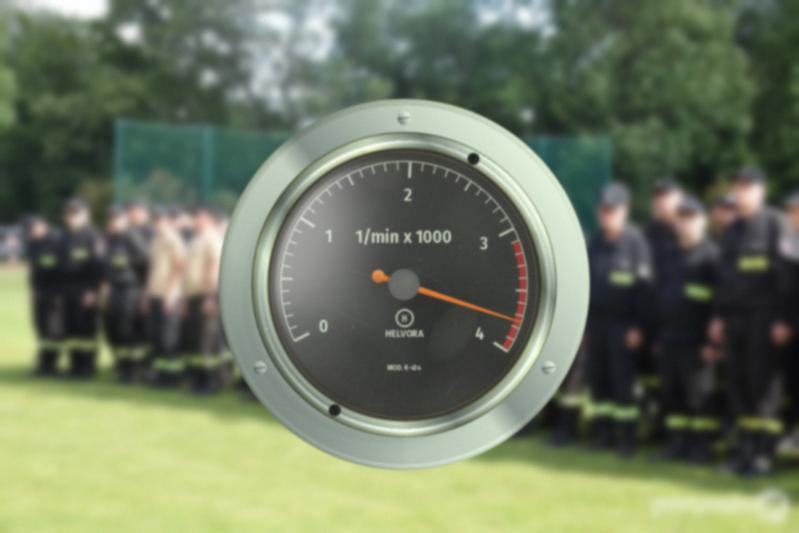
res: 3750
